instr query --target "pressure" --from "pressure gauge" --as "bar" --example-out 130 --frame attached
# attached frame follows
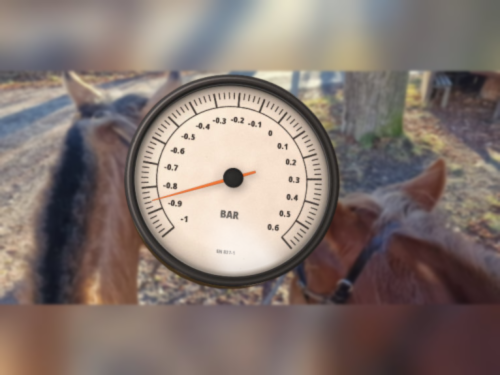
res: -0.86
